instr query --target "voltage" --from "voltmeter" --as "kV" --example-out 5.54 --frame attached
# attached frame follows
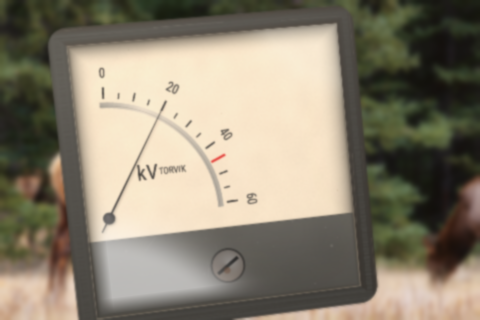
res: 20
